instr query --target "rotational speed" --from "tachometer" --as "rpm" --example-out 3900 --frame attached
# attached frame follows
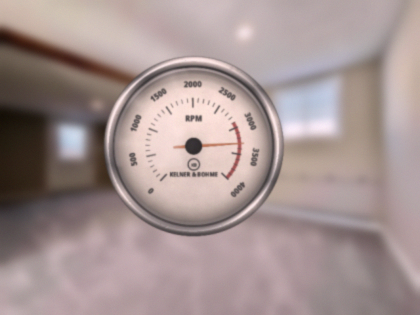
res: 3300
